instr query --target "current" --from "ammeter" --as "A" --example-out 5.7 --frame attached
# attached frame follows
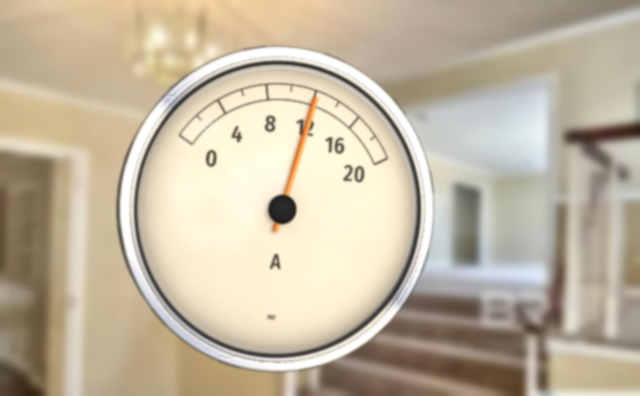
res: 12
